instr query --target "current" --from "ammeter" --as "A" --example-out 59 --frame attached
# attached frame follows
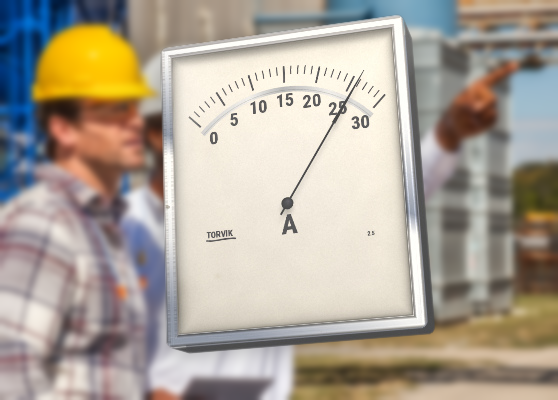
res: 26
